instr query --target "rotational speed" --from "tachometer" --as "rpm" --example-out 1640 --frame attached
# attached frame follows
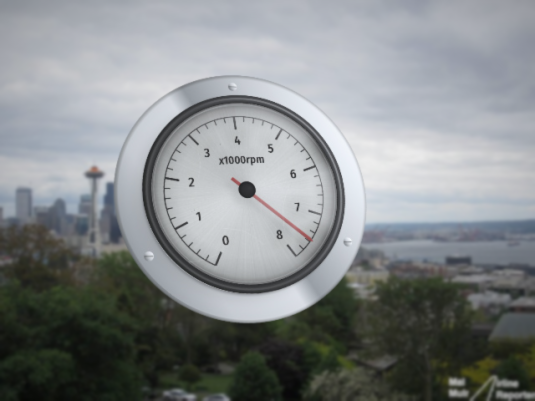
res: 7600
